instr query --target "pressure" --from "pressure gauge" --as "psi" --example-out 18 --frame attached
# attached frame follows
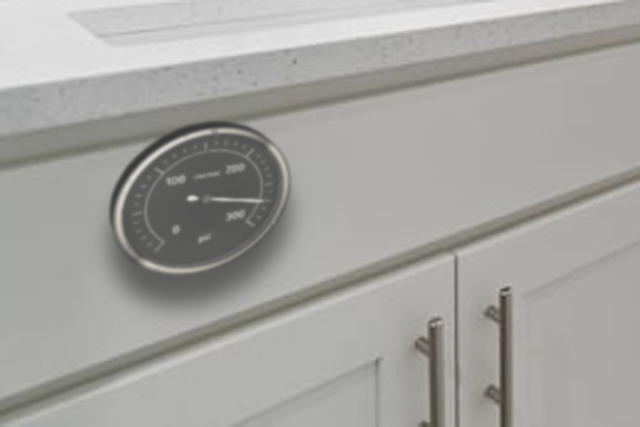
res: 270
